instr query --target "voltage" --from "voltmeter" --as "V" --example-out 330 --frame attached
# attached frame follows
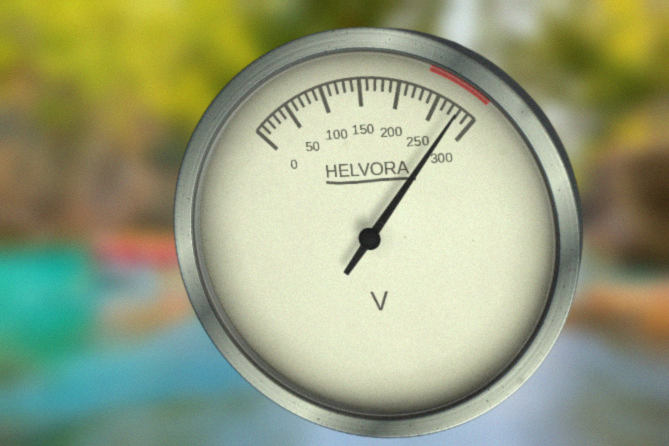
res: 280
